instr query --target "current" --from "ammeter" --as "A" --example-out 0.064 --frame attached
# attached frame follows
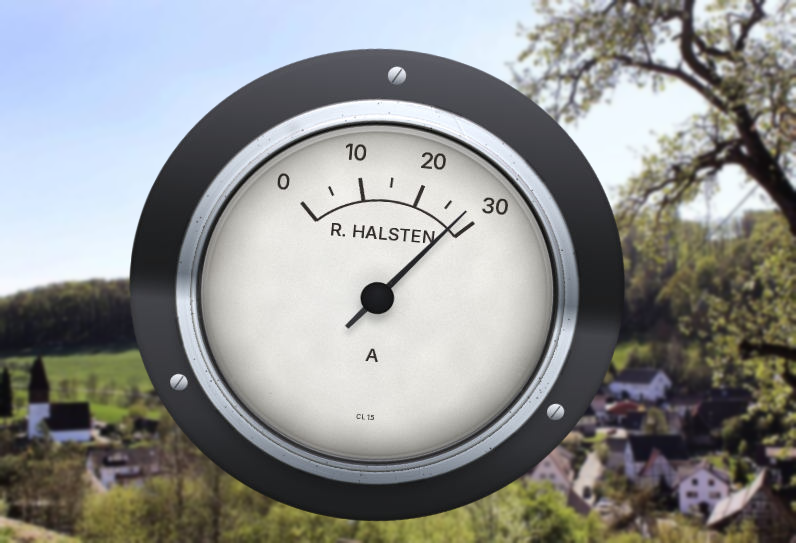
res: 27.5
